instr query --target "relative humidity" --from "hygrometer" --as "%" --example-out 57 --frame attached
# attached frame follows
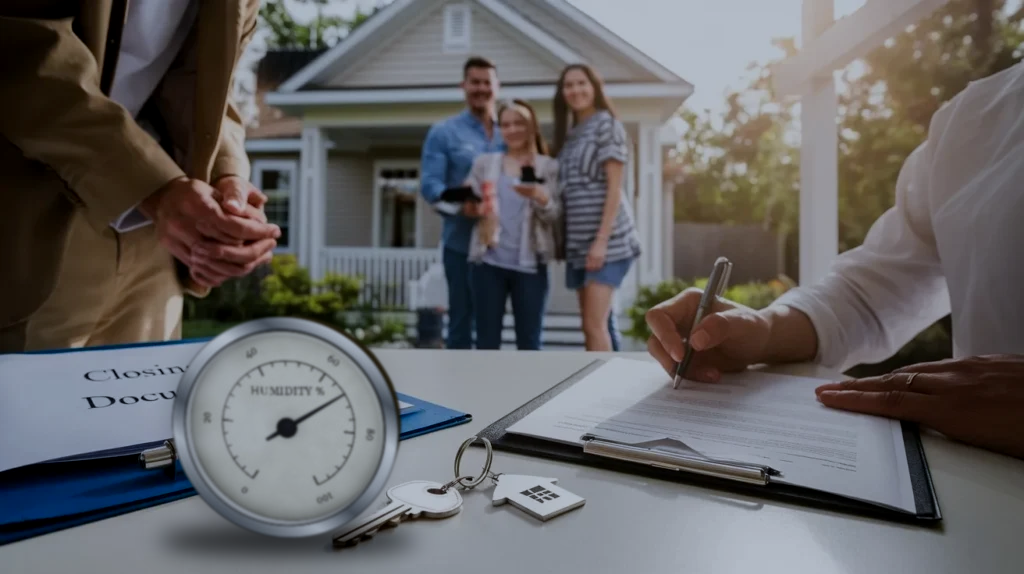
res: 68
